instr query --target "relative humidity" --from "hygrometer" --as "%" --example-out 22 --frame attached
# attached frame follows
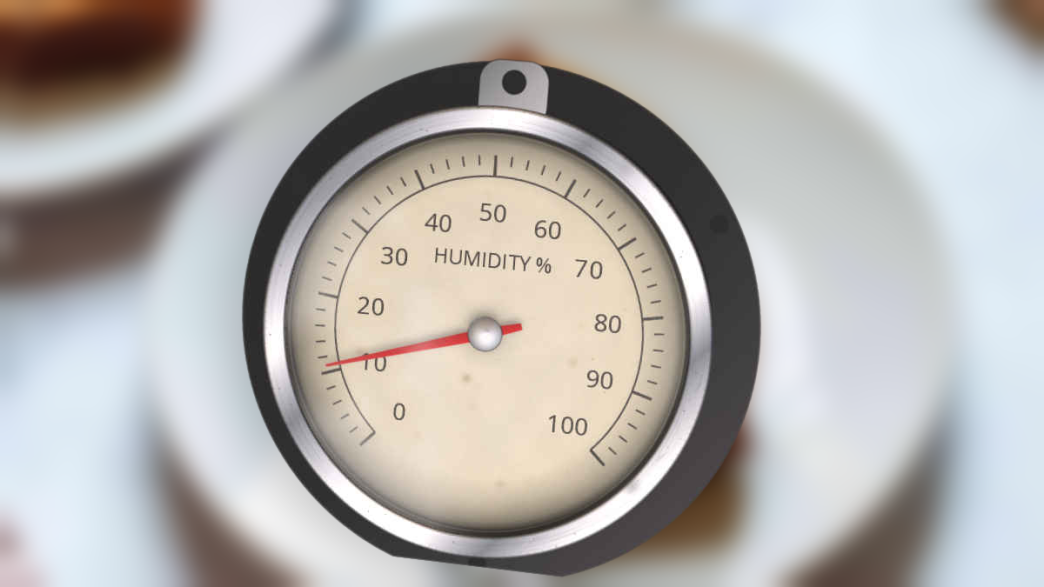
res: 11
